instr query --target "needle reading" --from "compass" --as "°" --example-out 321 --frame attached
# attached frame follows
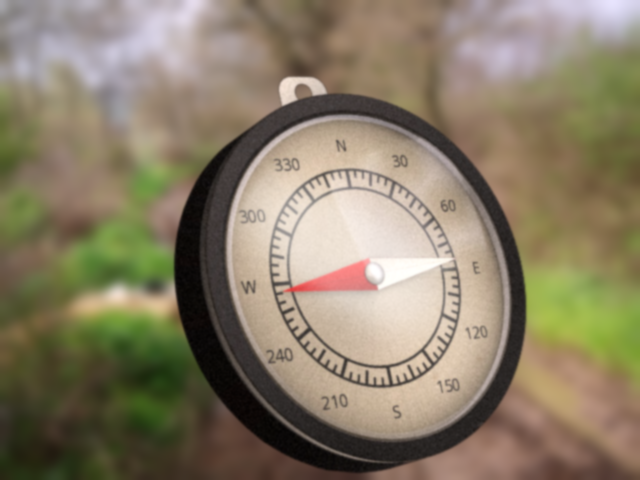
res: 265
